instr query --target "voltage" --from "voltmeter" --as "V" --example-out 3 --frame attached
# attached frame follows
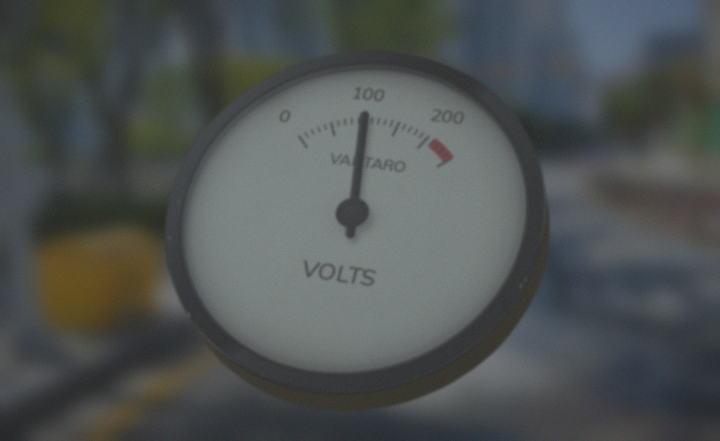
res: 100
